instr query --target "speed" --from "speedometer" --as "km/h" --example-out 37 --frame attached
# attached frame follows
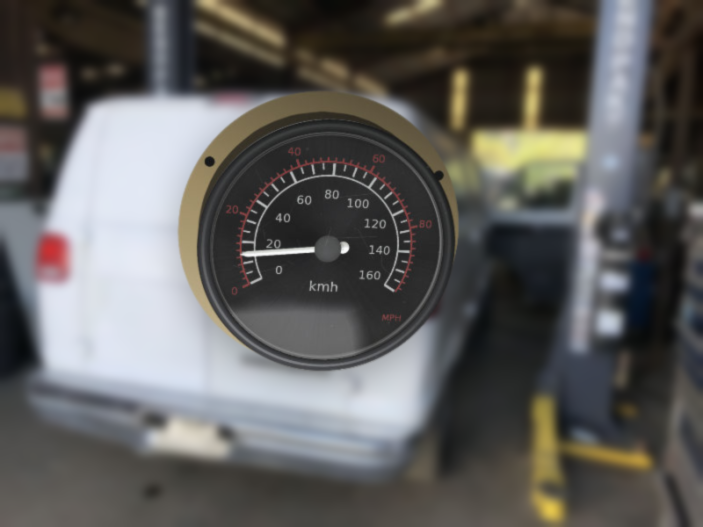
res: 15
